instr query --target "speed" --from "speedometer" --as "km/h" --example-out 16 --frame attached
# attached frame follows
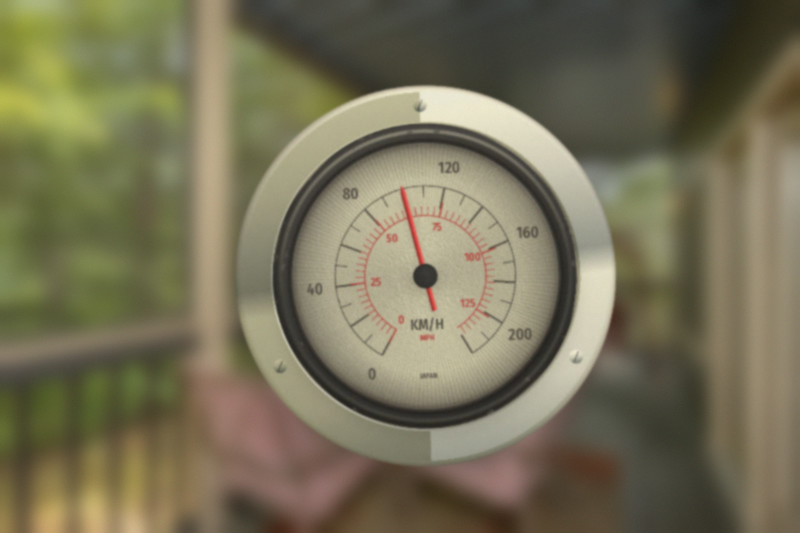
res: 100
